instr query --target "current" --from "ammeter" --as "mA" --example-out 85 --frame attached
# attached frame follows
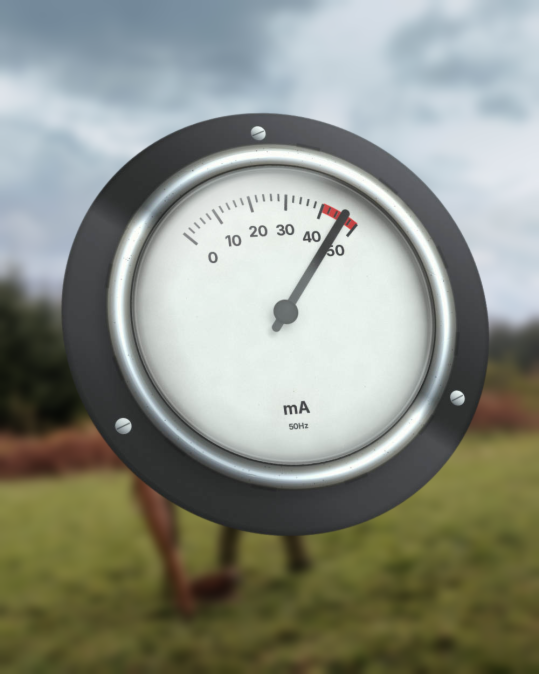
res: 46
